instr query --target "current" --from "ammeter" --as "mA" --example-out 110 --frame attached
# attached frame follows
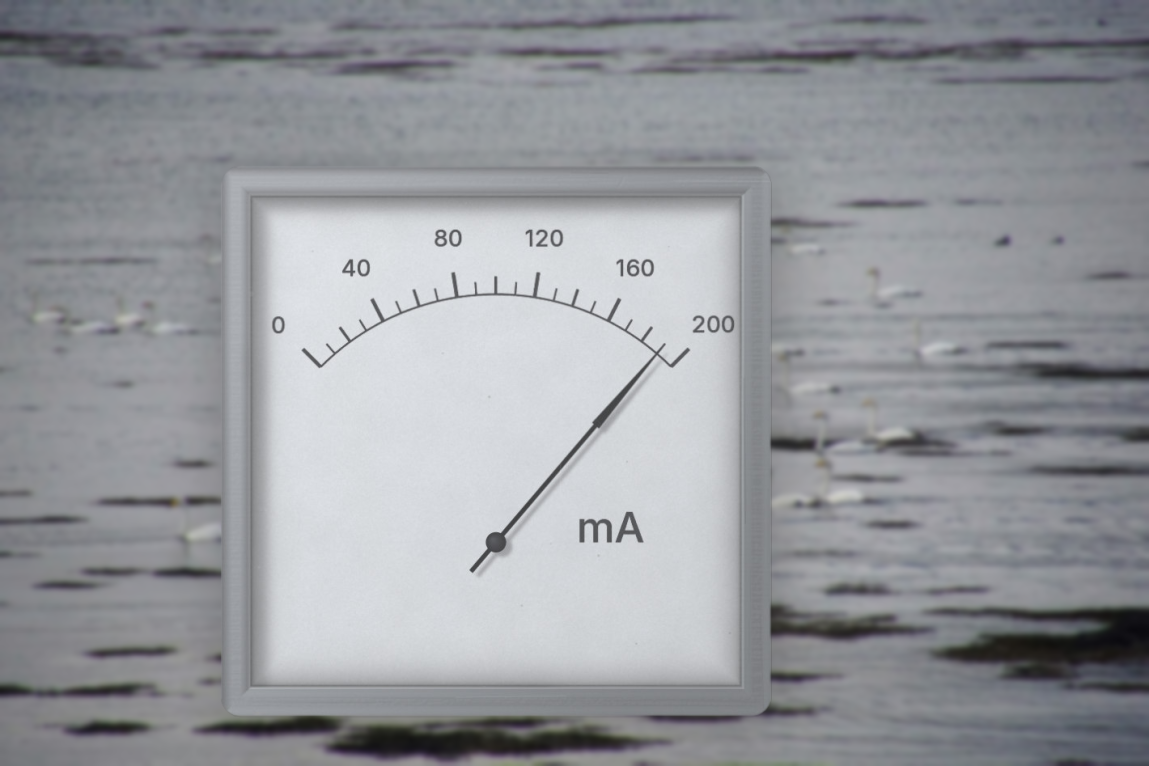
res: 190
